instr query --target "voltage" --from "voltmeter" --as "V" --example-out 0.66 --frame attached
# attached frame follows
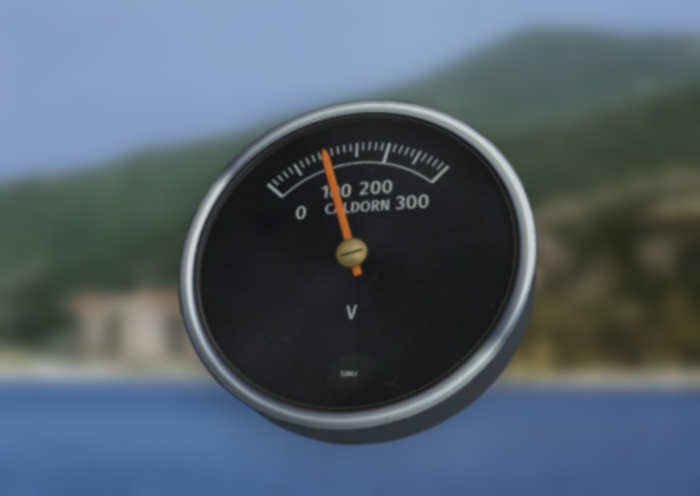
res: 100
